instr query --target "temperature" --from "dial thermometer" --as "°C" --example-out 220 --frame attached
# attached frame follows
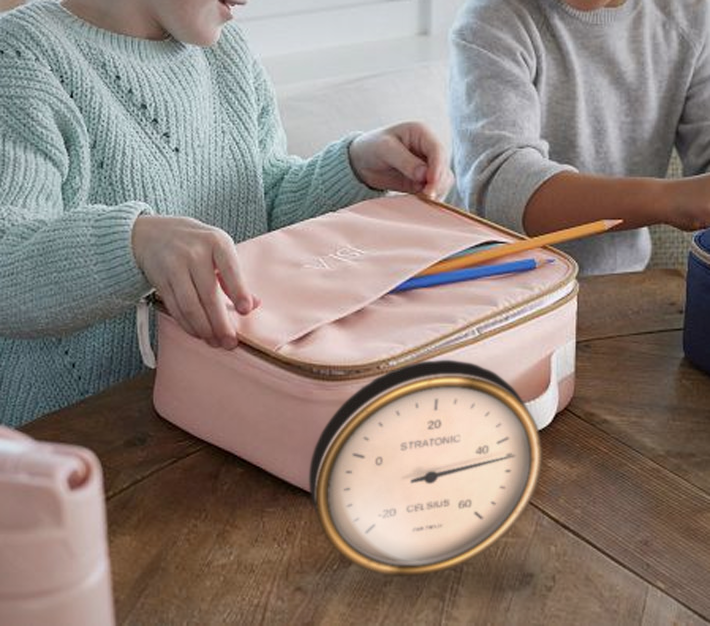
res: 44
